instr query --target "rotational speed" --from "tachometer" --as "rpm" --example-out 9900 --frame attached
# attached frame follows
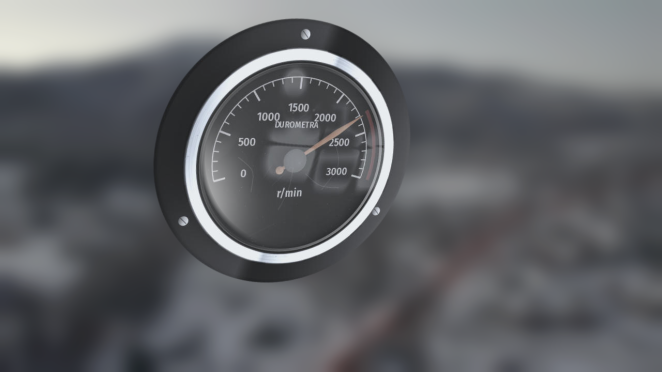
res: 2300
